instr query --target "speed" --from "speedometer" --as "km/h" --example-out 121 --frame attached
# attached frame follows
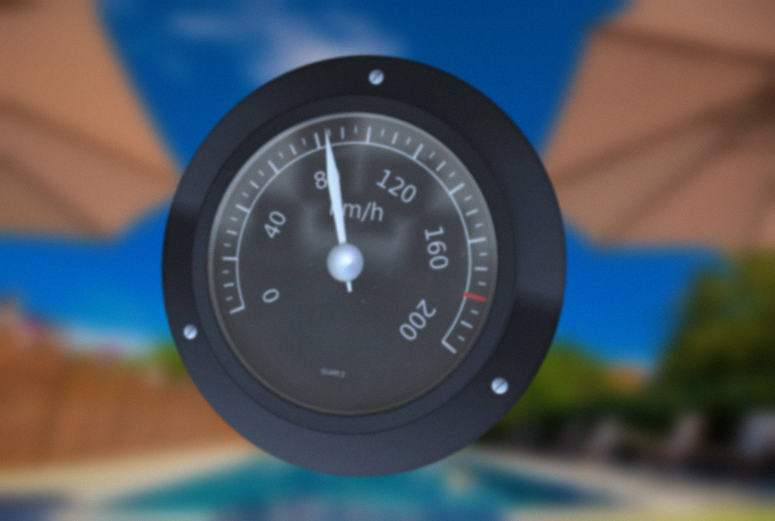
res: 85
